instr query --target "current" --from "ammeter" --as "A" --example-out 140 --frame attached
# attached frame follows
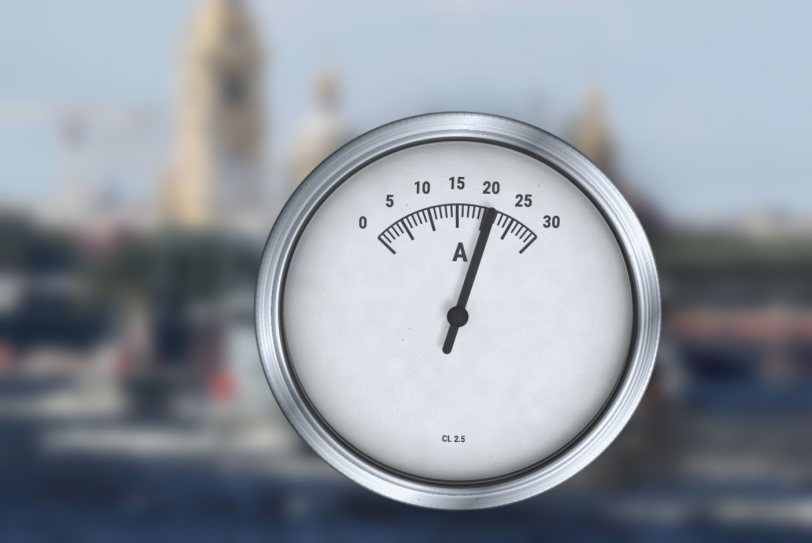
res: 21
